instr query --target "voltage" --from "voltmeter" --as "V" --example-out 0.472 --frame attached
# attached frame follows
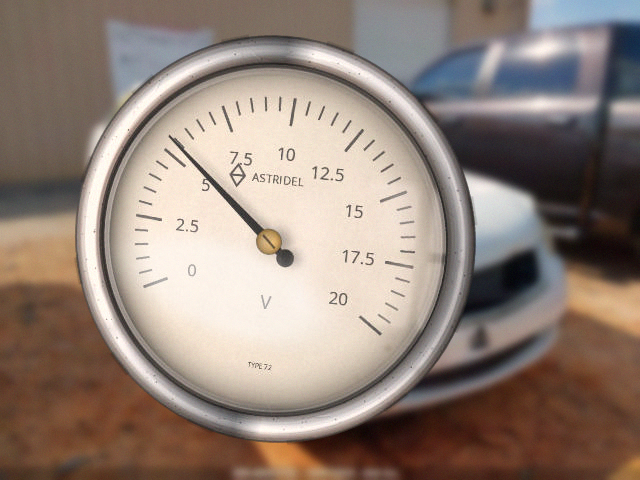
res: 5.5
